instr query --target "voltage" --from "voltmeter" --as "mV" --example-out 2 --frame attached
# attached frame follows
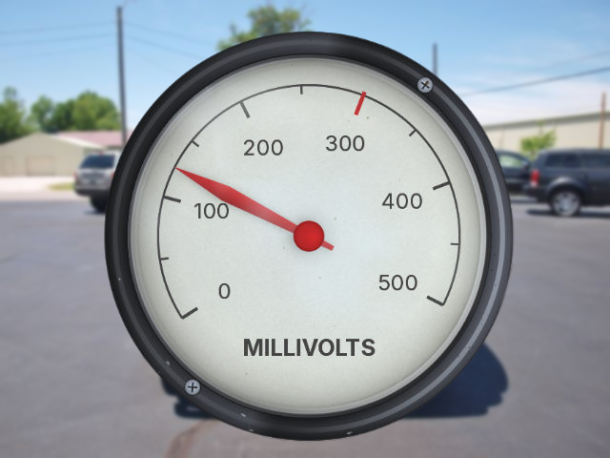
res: 125
